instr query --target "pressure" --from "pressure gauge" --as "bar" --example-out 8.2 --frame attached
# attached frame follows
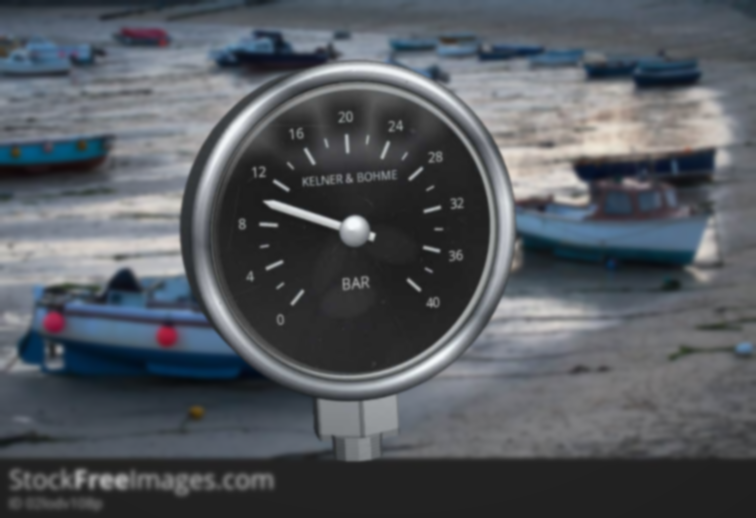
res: 10
